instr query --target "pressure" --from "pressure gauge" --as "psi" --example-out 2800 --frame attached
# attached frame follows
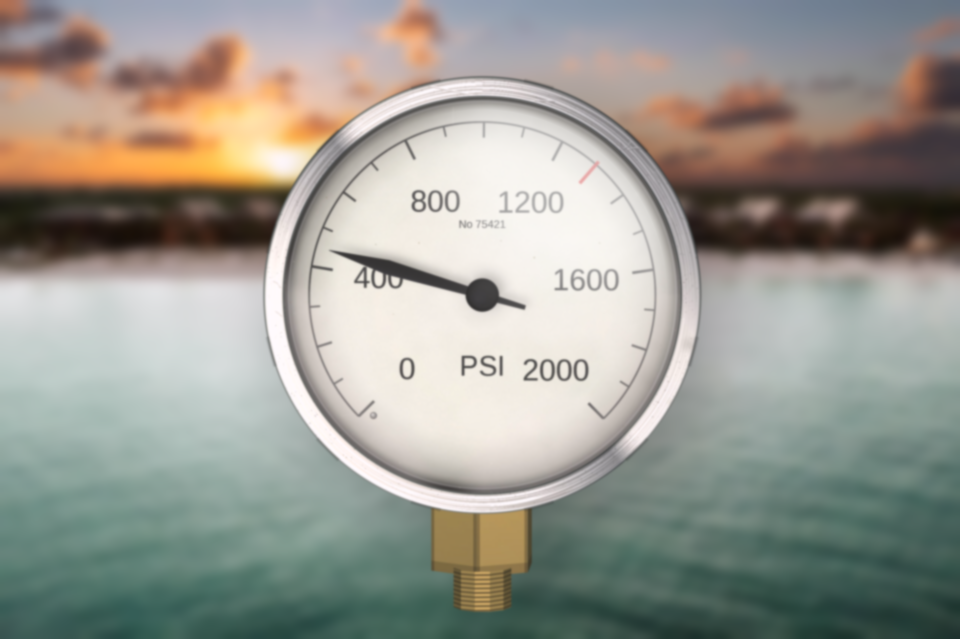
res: 450
